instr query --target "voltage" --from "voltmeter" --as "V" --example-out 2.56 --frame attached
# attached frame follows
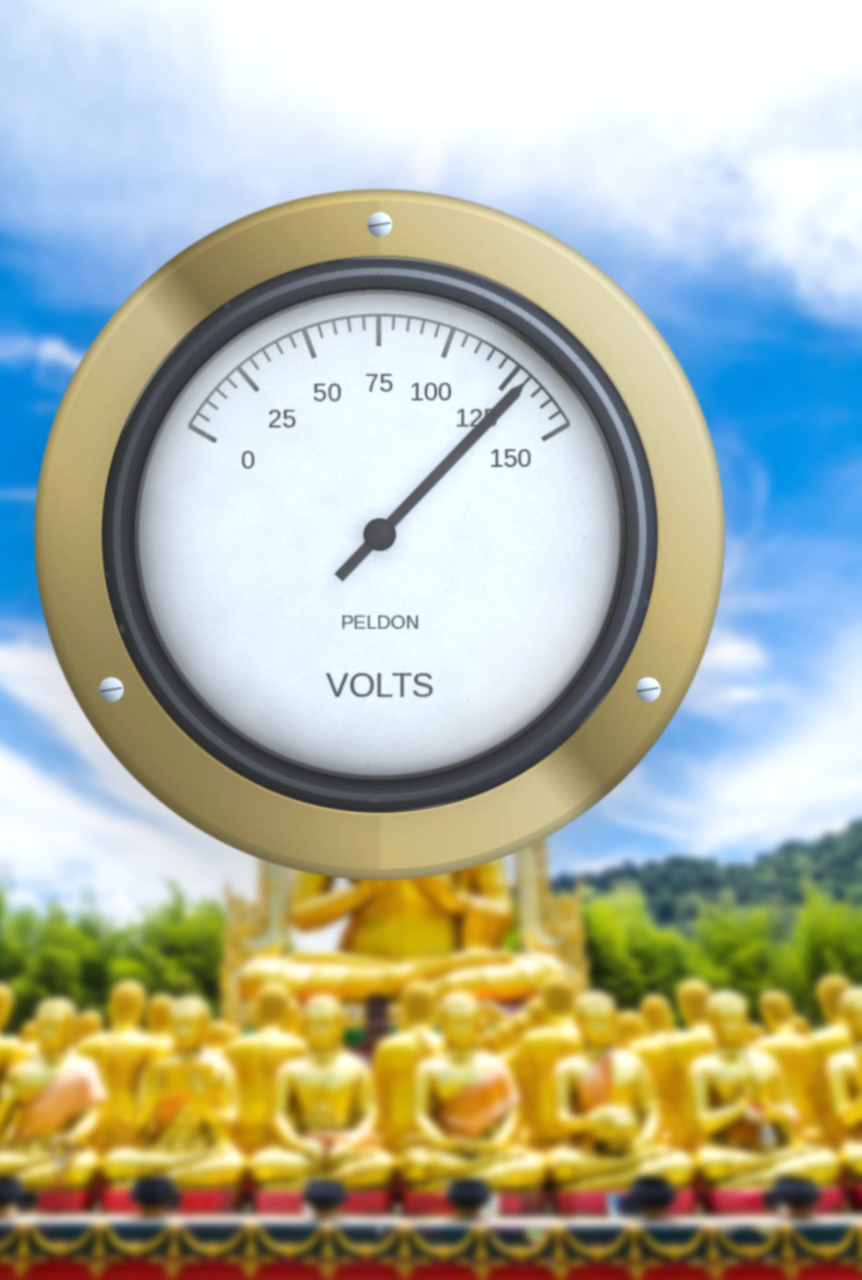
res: 130
